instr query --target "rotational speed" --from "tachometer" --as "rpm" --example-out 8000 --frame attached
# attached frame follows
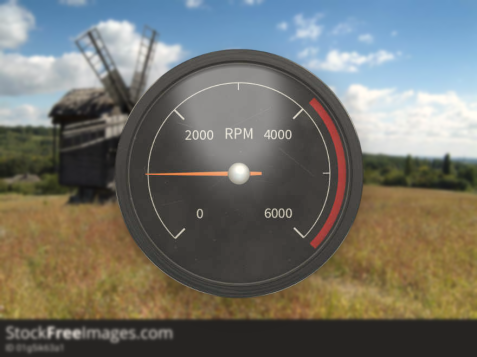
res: 1000
